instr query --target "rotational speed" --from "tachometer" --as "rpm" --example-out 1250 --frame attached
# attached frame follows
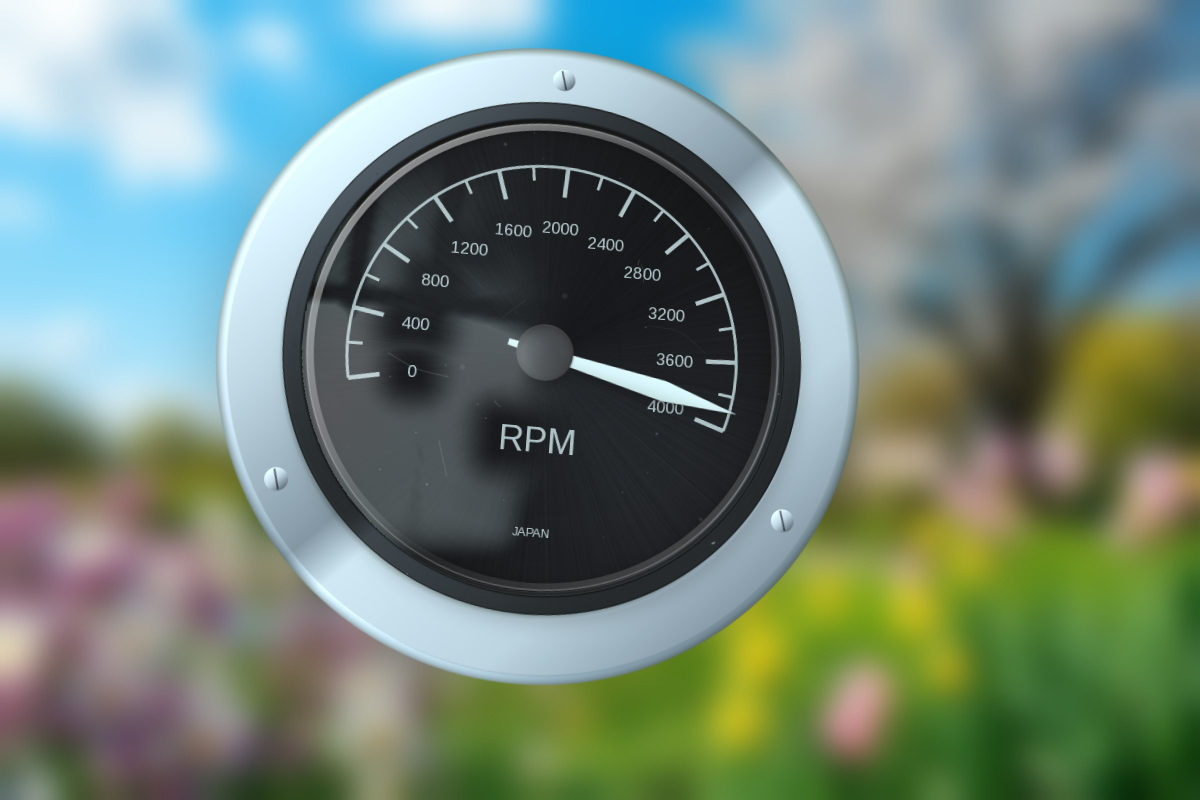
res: 3900
